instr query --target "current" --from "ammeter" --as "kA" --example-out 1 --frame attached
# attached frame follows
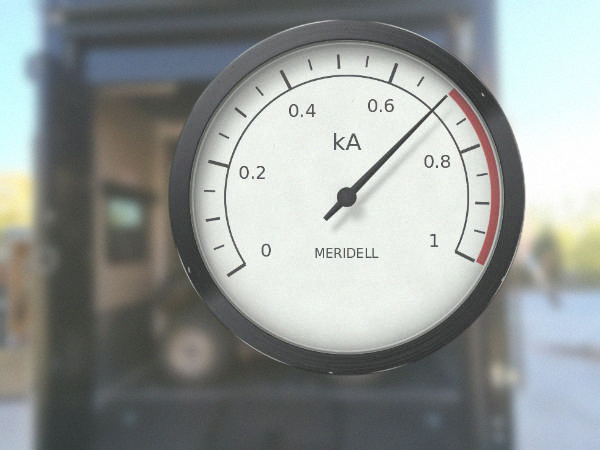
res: 0.7
